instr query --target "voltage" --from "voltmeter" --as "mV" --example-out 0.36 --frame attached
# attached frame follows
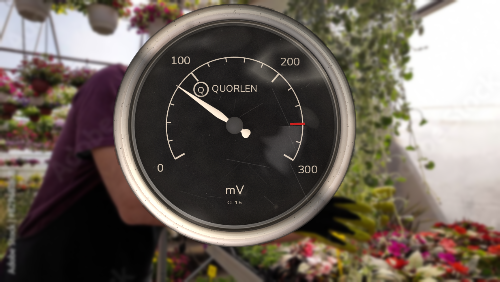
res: 80
